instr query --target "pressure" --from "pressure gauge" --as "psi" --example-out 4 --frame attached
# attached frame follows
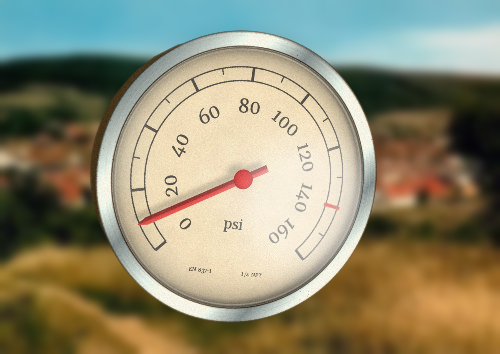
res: 10
